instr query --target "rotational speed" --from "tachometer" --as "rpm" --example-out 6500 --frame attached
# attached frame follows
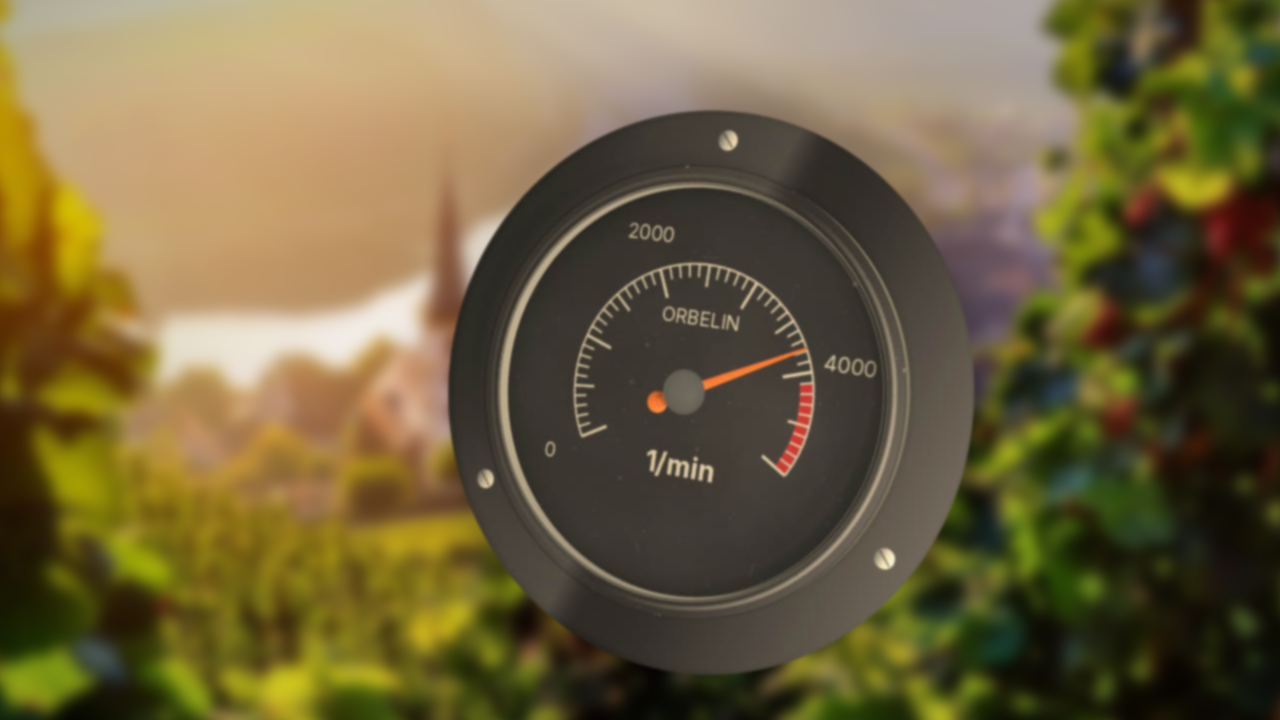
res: 3800
